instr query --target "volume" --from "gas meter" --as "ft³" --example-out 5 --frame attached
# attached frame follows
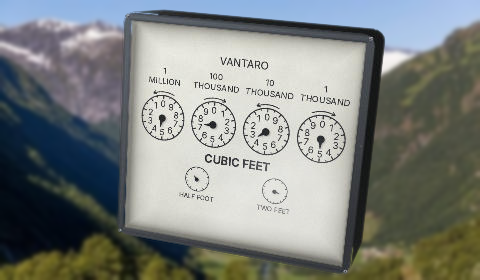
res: 473500
